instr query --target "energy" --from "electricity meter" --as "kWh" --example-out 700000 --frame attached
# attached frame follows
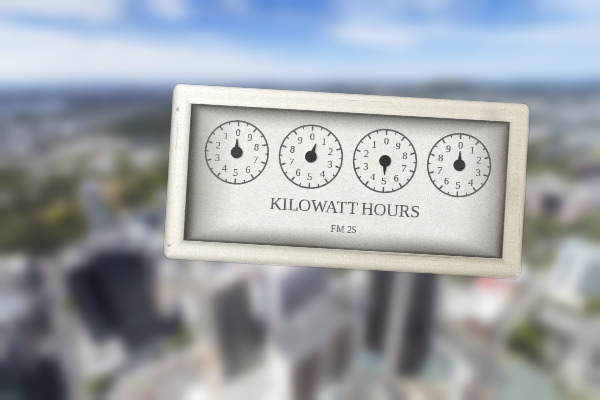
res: 50
